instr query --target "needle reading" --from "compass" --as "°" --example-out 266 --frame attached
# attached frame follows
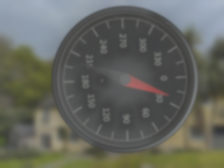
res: 22.5
